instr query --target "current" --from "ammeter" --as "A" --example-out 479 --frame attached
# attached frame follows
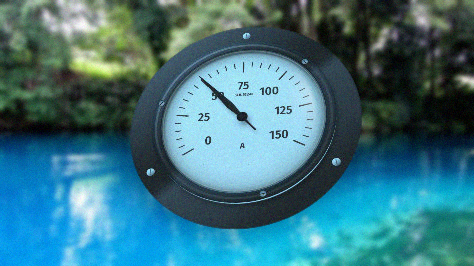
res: 50
